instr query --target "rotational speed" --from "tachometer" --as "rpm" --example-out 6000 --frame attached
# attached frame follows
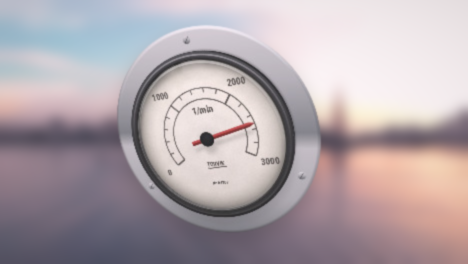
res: 2500
